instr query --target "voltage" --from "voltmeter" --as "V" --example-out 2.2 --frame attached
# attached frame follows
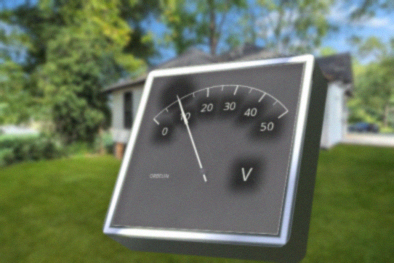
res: 10
